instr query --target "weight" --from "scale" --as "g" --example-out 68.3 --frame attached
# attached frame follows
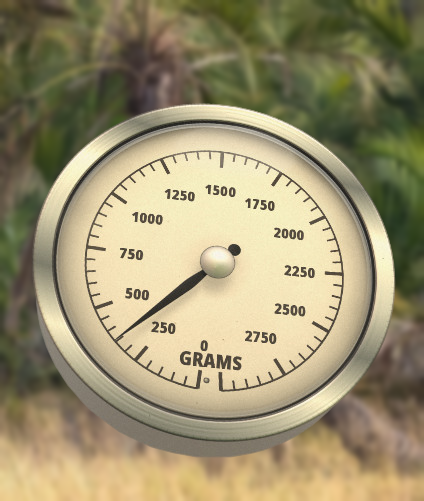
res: 350
